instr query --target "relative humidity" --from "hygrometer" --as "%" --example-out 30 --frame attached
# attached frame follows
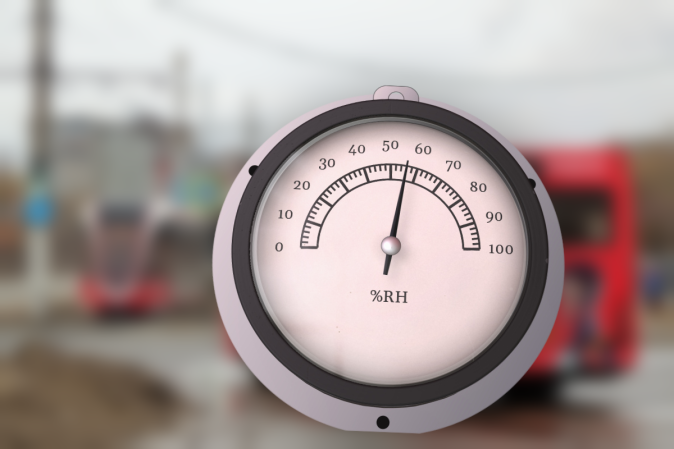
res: 56
